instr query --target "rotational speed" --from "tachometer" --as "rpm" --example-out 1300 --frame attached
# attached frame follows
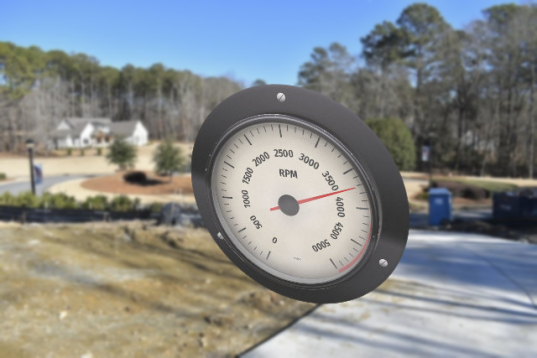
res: 3700
